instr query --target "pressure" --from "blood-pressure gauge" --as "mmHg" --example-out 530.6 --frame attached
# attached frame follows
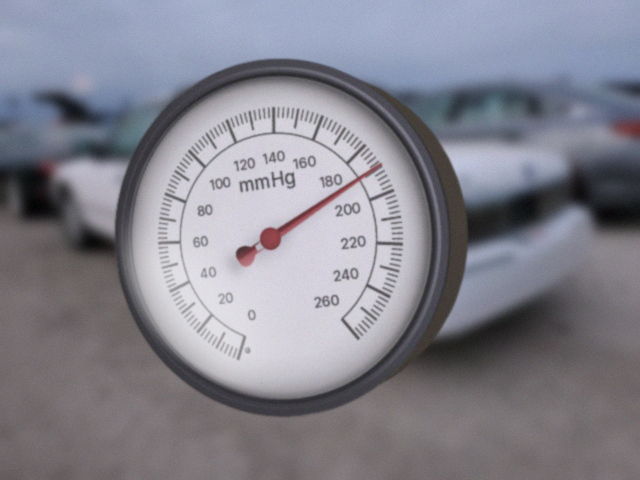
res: 190
